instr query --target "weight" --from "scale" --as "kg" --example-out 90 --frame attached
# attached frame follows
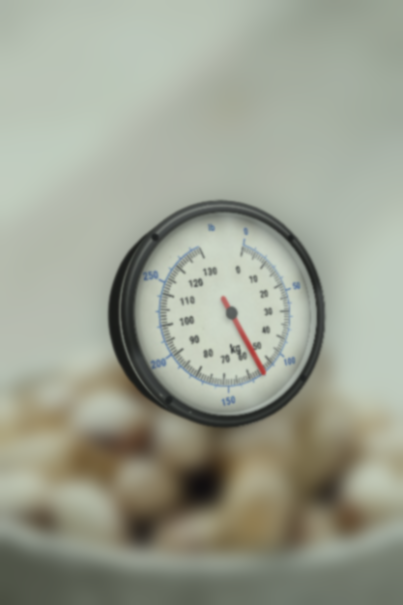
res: 55
